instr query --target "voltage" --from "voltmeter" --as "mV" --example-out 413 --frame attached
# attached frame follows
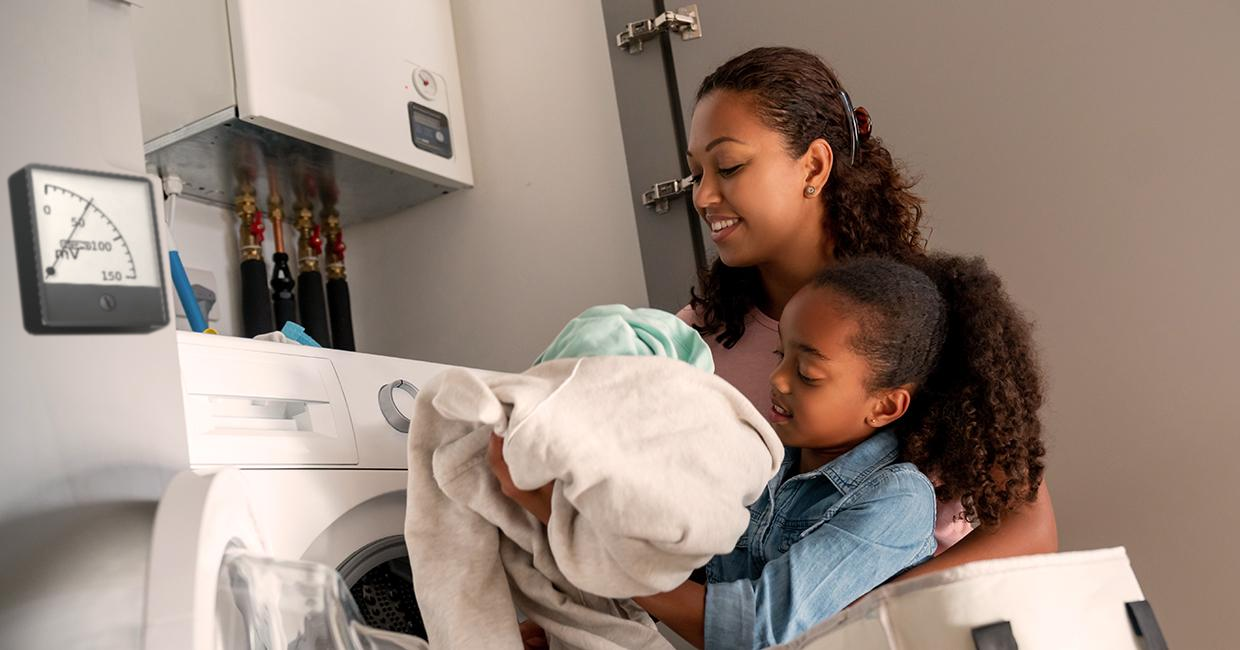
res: 50
